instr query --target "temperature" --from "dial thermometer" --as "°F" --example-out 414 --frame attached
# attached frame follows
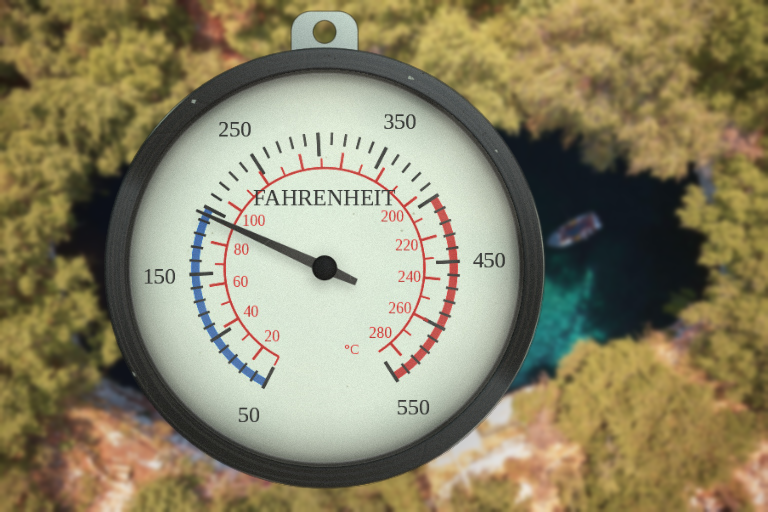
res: 195
